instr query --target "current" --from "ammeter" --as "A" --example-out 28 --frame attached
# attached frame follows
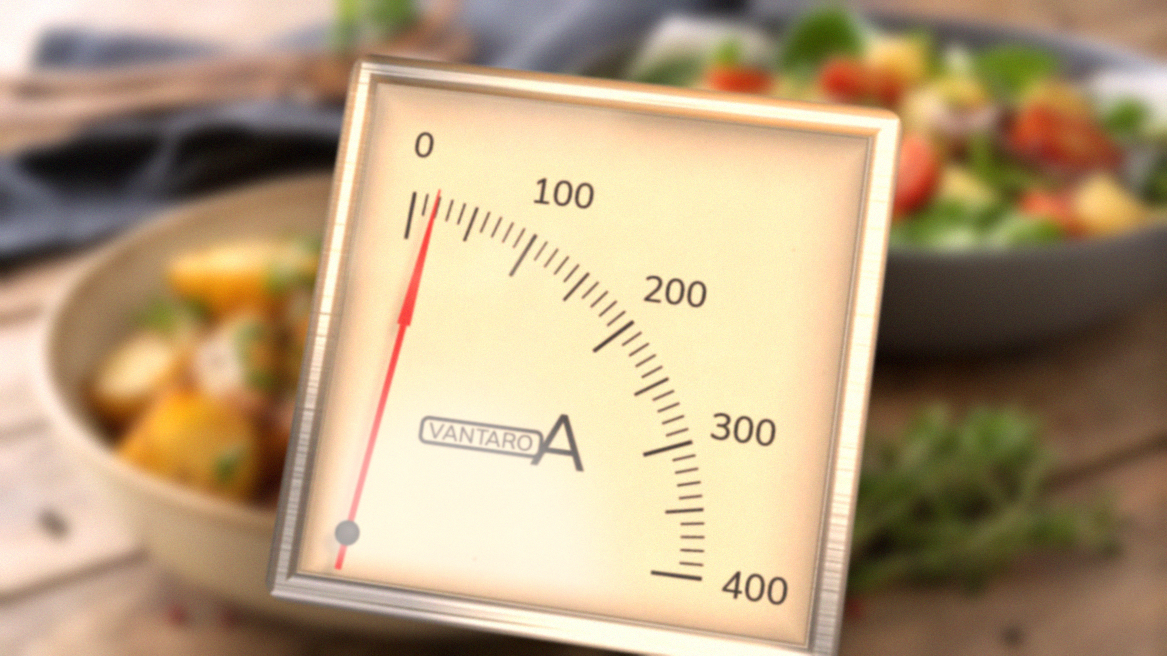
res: 20
